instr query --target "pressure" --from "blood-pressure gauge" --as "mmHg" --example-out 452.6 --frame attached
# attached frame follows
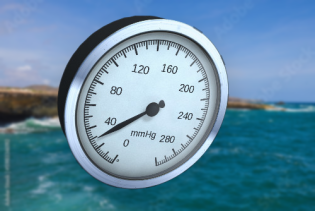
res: 30
